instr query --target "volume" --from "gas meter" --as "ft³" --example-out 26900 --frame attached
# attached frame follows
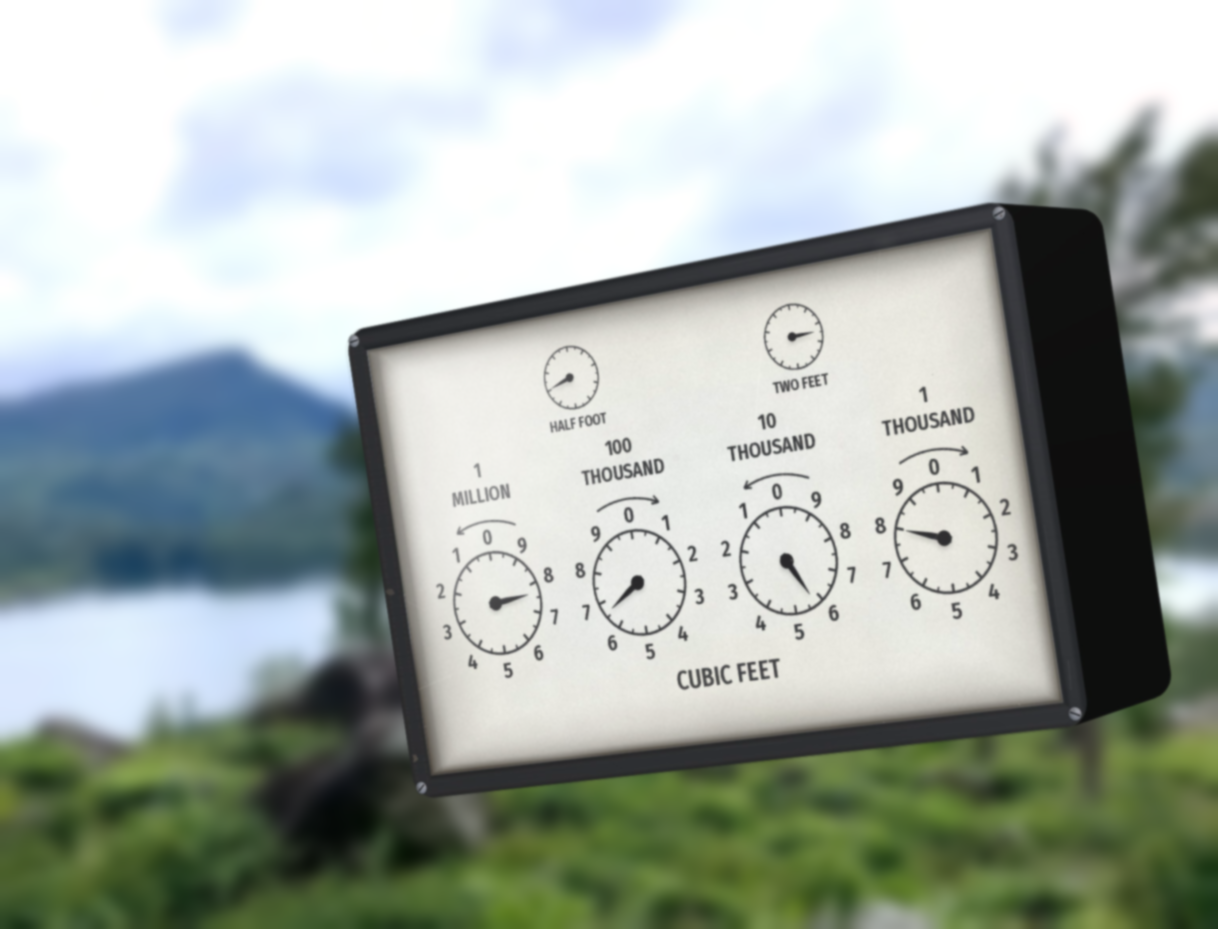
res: 765800
